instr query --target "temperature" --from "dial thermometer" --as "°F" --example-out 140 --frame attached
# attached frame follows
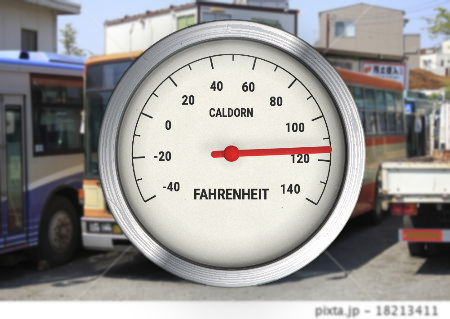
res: 115
